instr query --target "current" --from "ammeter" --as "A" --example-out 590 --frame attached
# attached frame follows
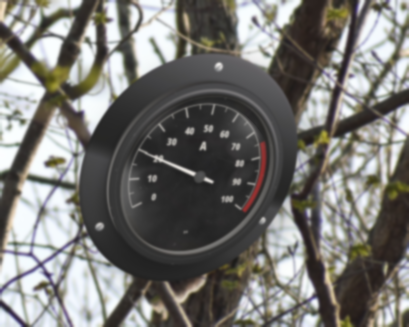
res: 20
